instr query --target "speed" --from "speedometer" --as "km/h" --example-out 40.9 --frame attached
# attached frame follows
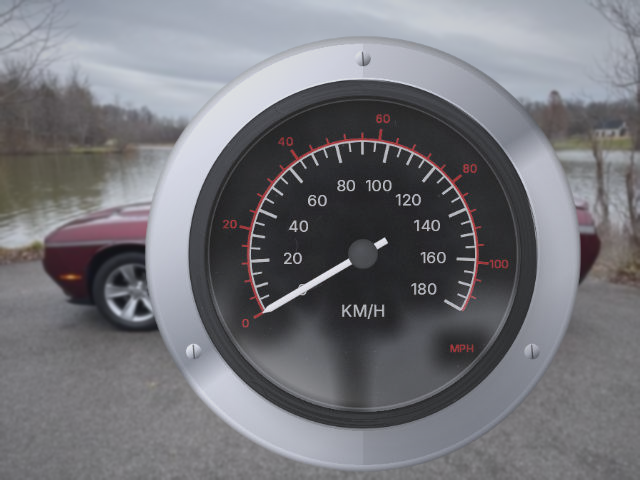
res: 0
